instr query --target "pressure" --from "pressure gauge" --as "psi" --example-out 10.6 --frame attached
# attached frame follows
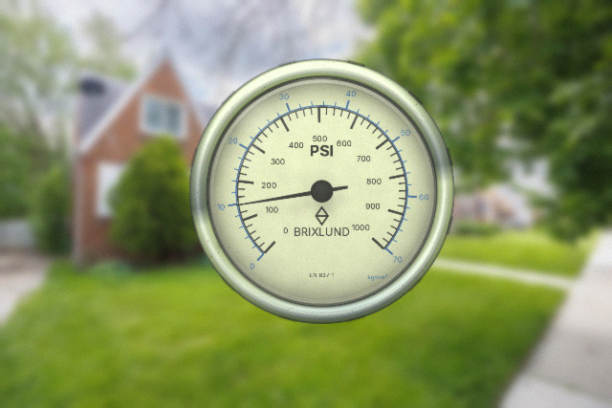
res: 140
